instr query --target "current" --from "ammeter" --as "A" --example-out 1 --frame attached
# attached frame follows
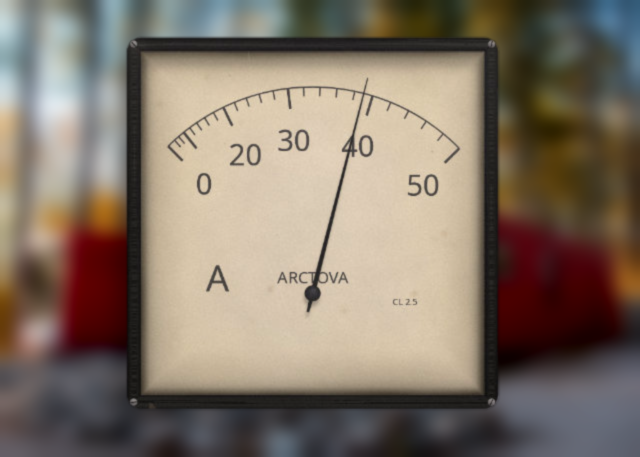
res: 39
